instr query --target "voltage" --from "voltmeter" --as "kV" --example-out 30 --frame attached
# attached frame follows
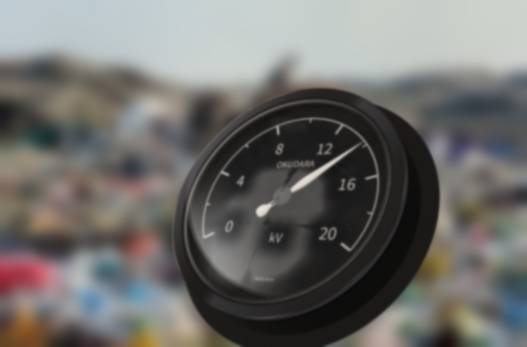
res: 14
